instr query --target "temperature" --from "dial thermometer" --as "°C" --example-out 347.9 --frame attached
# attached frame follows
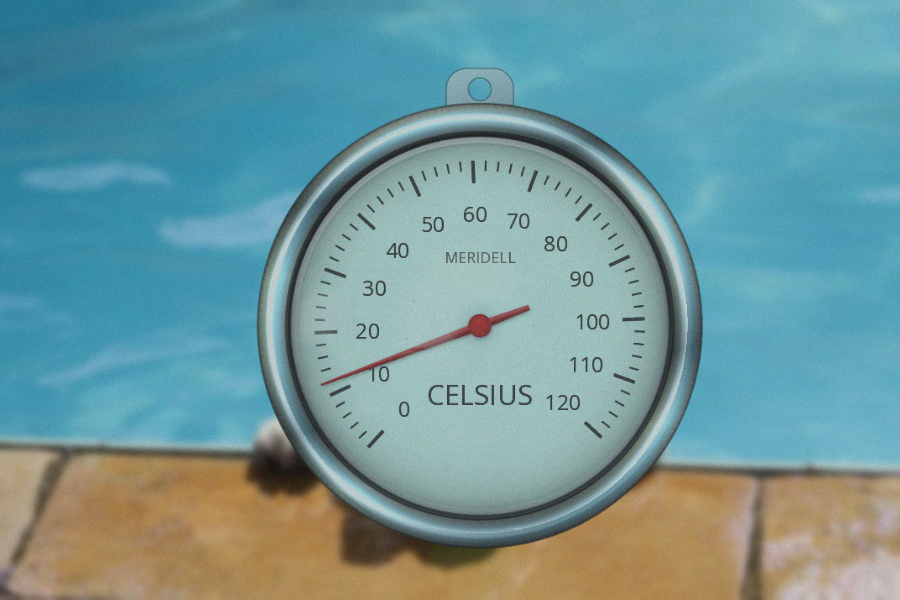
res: 12
